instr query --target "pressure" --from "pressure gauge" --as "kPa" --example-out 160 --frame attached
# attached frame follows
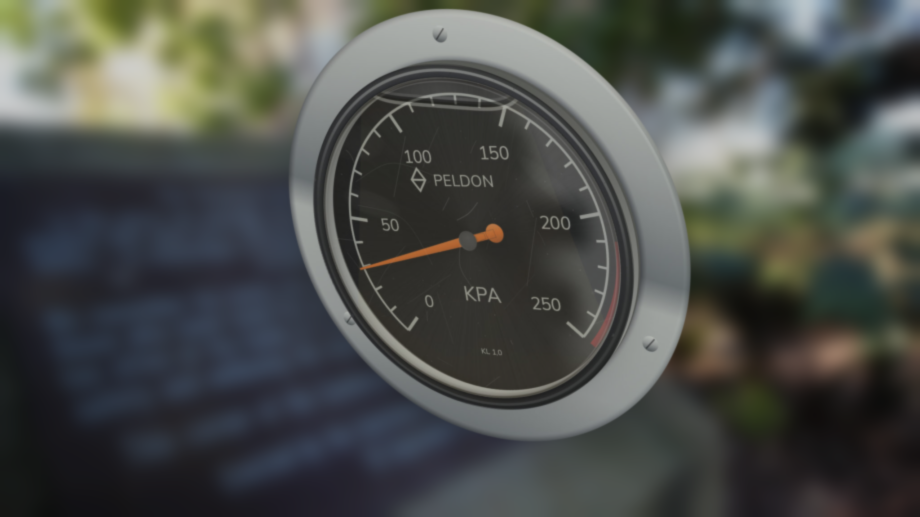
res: 30
